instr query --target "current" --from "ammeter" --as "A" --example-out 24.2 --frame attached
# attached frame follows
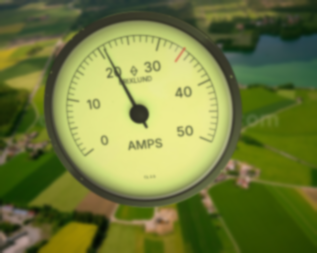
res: 21
